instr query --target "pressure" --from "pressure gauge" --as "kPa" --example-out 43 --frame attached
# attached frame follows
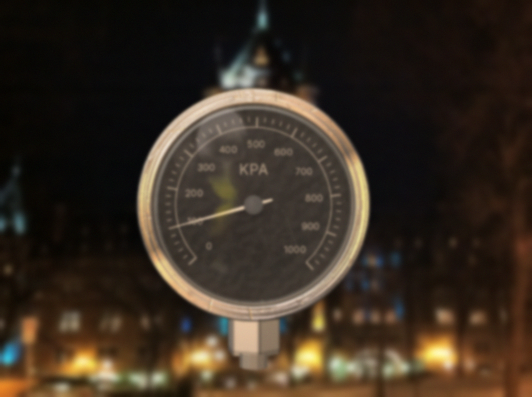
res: 100
